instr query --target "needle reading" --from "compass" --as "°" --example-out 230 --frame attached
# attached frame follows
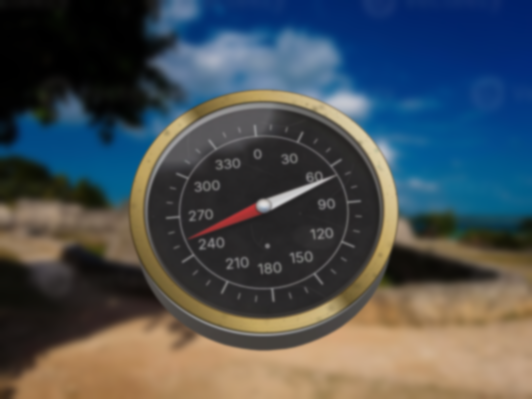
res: 250
